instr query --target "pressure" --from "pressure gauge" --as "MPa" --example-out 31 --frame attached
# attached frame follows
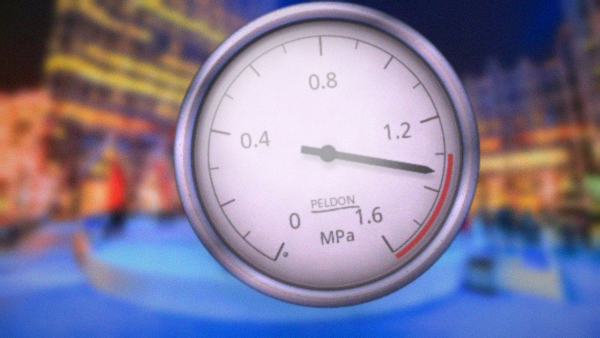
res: 1.35
